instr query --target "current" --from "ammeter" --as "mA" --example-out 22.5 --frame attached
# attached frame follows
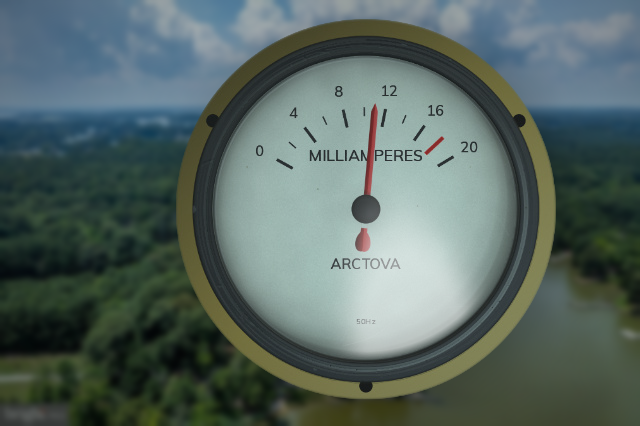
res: 11
